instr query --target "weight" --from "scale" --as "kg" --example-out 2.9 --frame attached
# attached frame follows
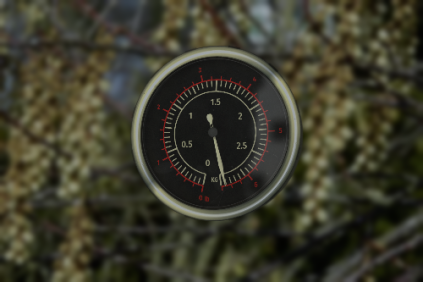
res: 2.95
